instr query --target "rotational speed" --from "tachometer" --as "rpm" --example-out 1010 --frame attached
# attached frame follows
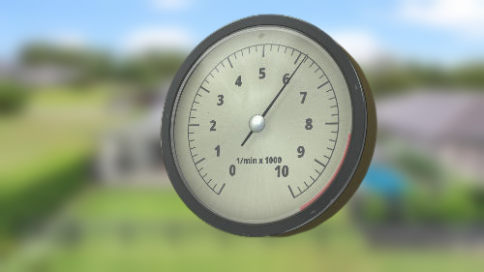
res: 6200
